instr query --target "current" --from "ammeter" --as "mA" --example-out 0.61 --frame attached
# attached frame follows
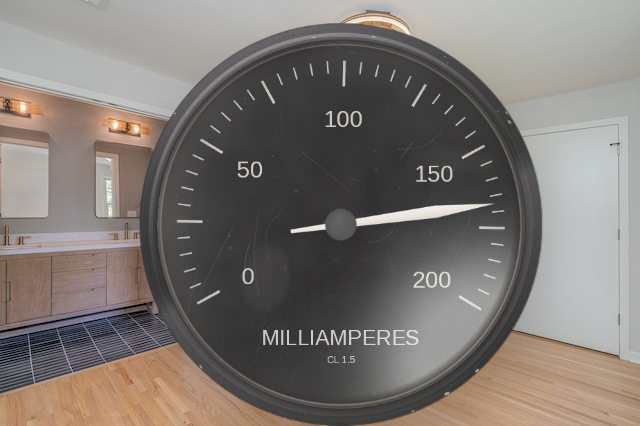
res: 167.5
